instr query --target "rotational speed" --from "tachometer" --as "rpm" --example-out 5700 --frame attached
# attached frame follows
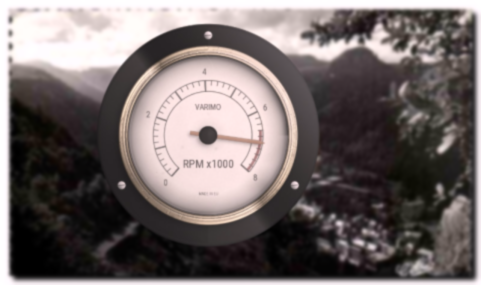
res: 7000
